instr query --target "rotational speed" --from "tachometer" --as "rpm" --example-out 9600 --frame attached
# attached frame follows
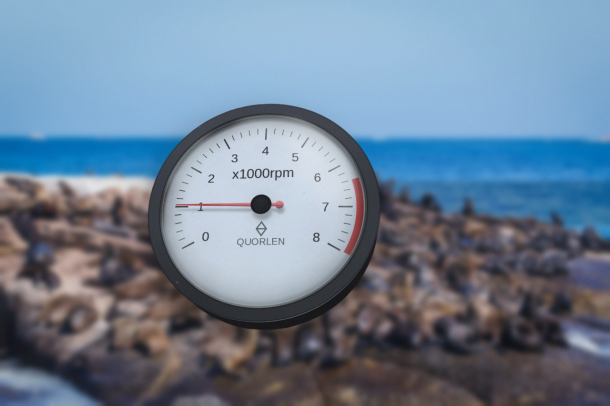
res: 1000
